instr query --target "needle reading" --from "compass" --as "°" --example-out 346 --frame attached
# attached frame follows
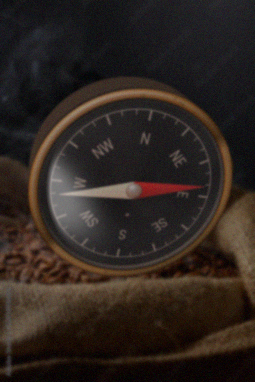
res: 80
